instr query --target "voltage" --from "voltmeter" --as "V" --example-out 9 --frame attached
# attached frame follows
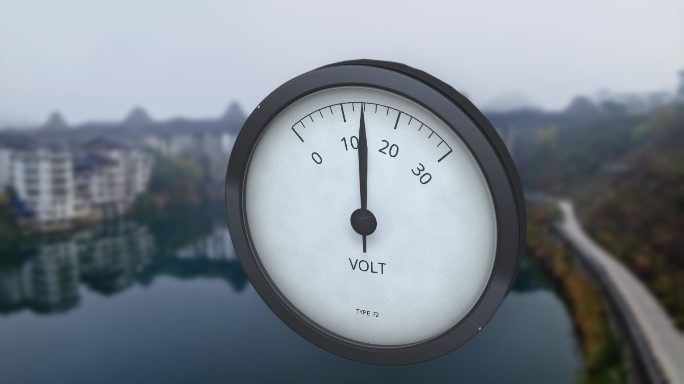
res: 14
